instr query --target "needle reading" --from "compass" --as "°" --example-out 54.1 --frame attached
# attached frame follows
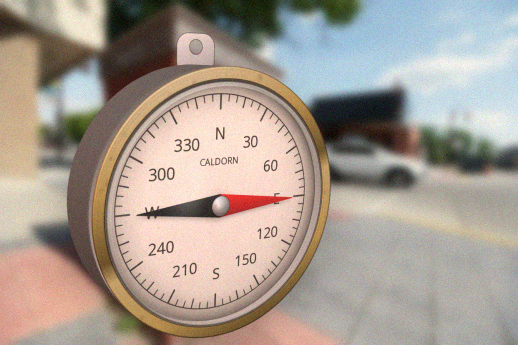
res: 90
